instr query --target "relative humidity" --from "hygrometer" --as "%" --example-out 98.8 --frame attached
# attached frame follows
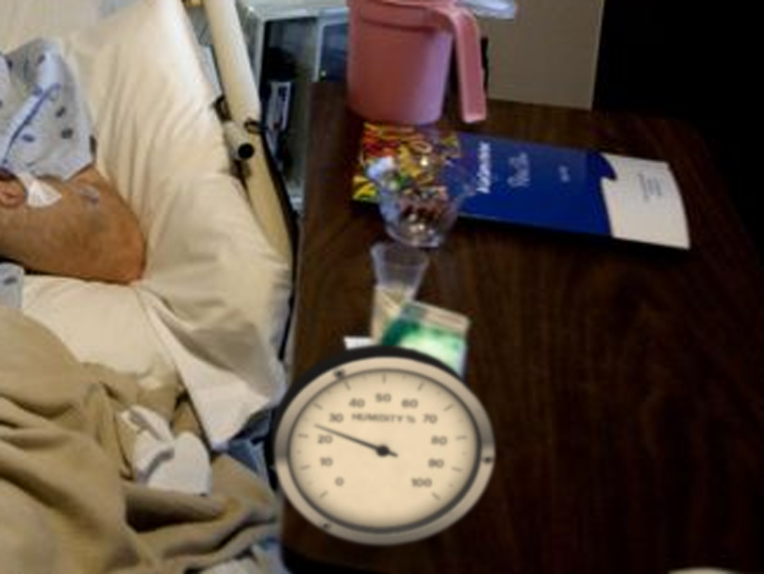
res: 25
